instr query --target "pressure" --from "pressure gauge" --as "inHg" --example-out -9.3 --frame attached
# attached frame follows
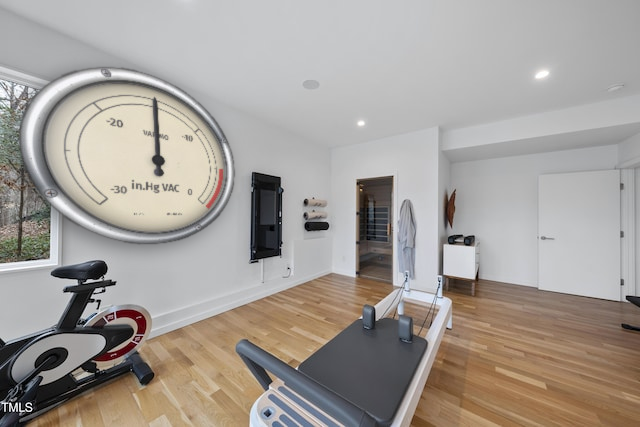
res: -15
